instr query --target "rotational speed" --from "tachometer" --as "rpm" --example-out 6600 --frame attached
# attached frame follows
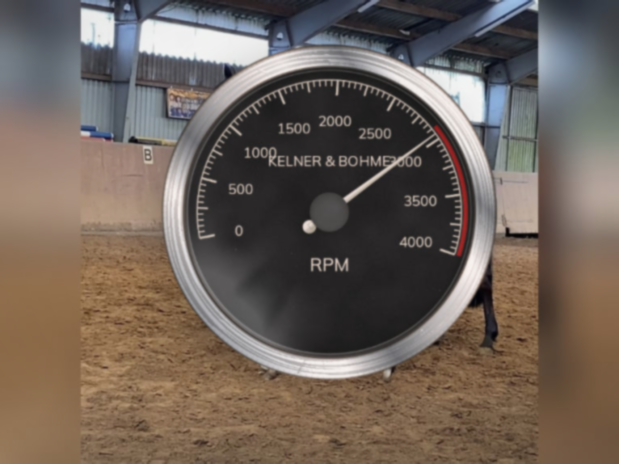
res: 2950
